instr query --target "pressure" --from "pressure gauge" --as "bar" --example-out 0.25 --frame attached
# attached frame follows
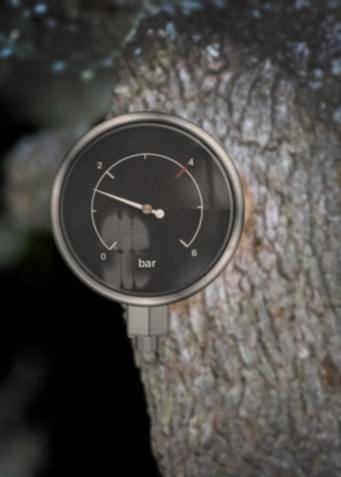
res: 1.5
